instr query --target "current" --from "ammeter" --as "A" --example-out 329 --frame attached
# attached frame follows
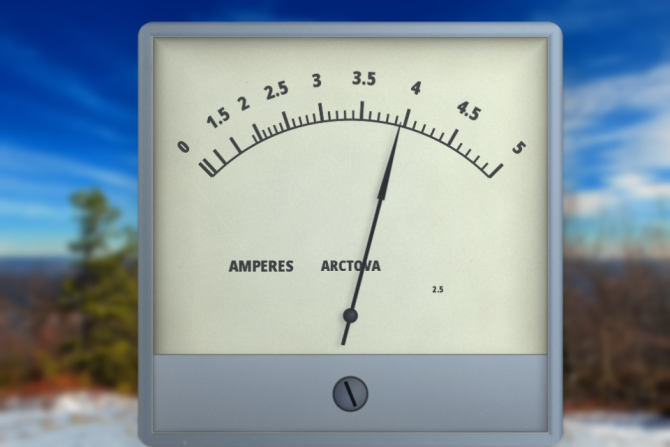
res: 3.95
